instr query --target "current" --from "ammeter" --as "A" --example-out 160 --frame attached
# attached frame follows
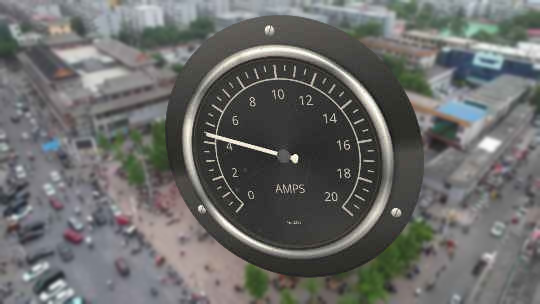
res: 4.5
